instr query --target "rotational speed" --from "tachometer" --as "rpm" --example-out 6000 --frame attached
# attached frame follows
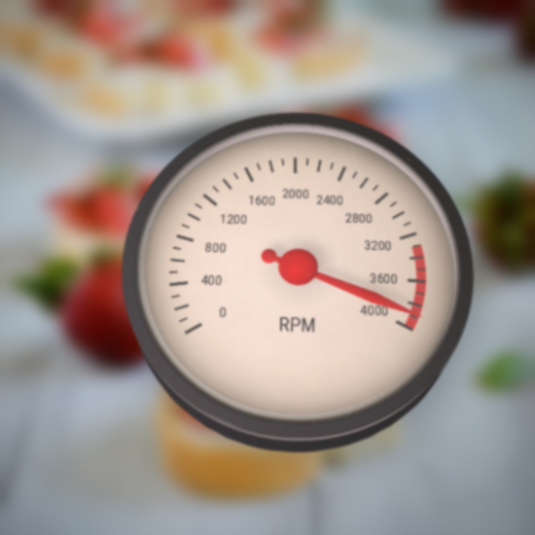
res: 3900
